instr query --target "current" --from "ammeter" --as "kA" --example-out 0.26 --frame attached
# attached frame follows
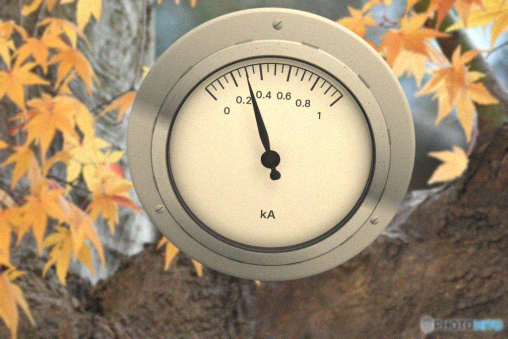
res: 0.3
